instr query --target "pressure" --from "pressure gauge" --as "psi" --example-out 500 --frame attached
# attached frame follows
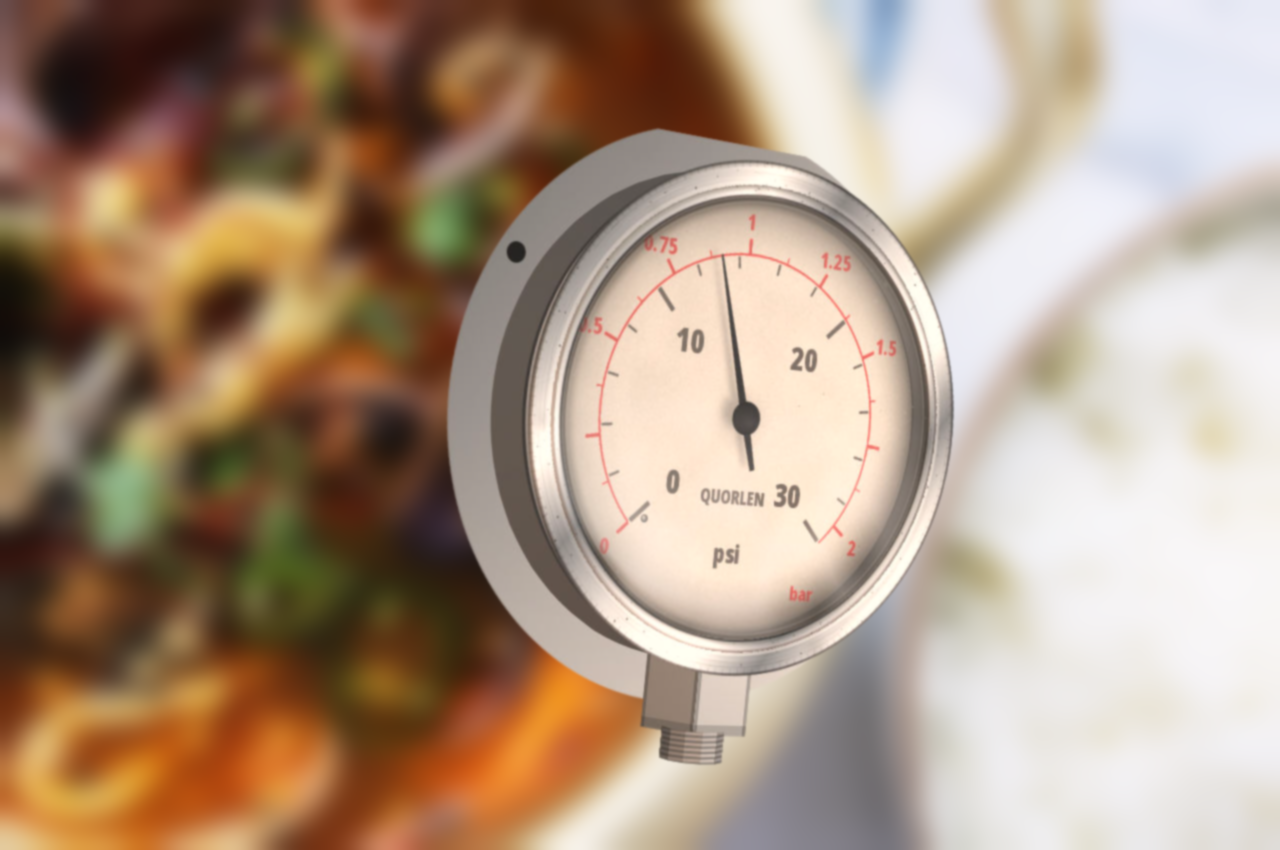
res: 13
